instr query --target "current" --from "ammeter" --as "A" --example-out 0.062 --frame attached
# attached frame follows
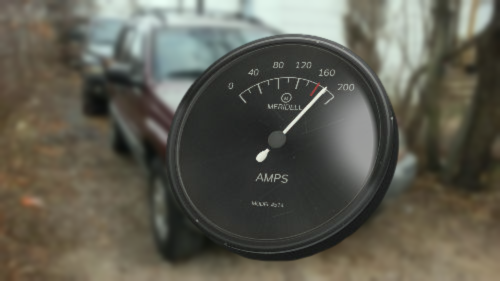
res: 180
